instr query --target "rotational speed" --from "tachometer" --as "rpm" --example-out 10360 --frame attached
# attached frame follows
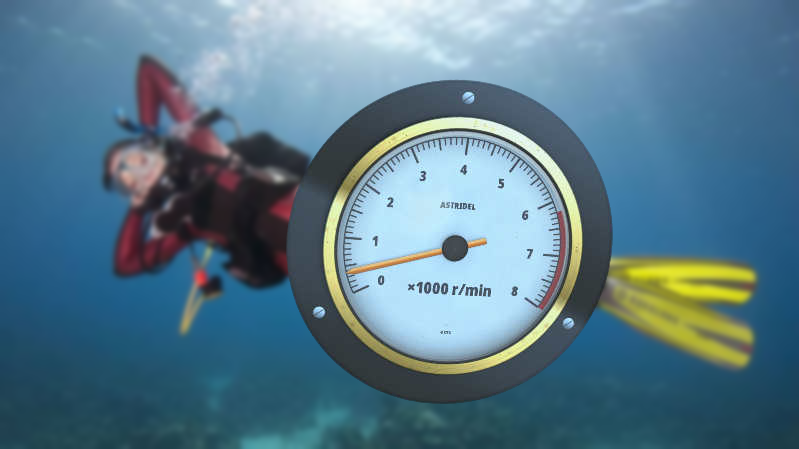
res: 400
